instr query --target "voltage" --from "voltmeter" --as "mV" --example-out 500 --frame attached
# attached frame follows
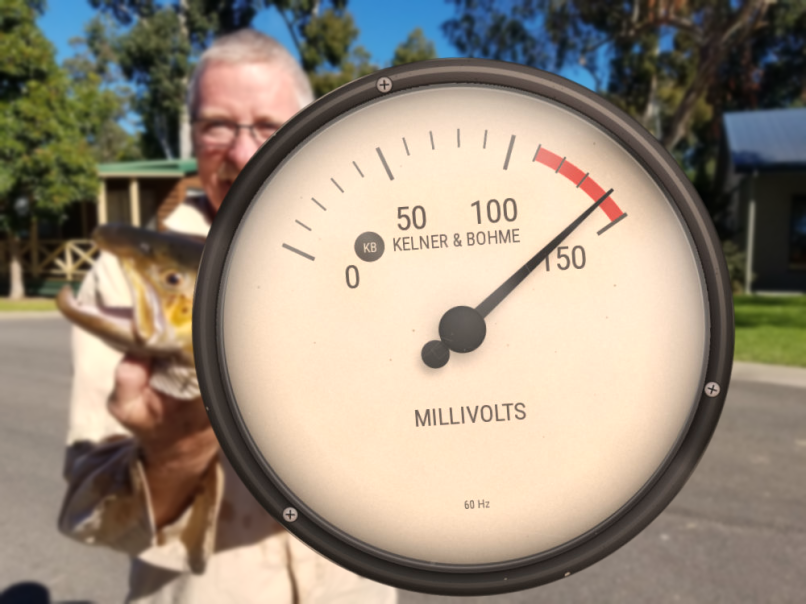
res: 140
